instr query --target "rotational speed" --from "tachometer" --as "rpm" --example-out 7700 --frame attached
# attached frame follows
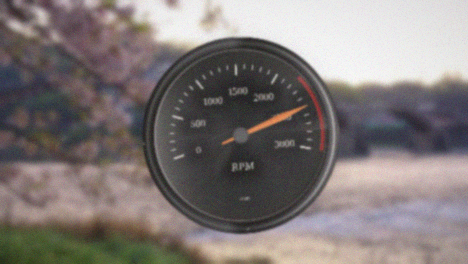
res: 2500
